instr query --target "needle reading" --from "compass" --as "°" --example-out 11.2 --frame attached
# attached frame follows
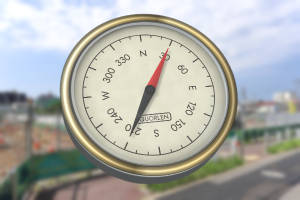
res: 30
